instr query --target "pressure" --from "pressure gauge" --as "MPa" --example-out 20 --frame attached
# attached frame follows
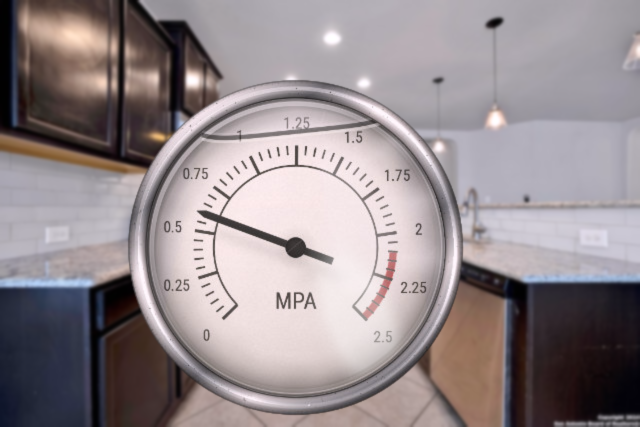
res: 0.6
